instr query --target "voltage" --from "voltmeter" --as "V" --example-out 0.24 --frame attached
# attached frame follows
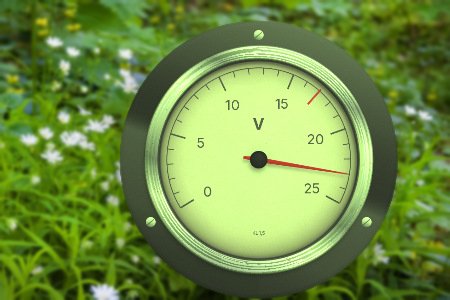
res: 23
